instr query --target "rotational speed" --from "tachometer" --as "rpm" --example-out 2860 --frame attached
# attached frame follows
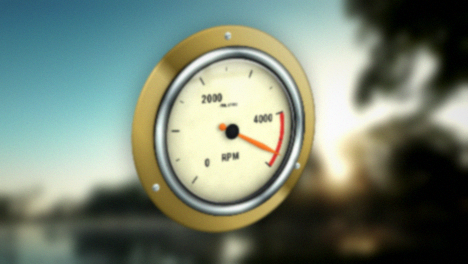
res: 4750
